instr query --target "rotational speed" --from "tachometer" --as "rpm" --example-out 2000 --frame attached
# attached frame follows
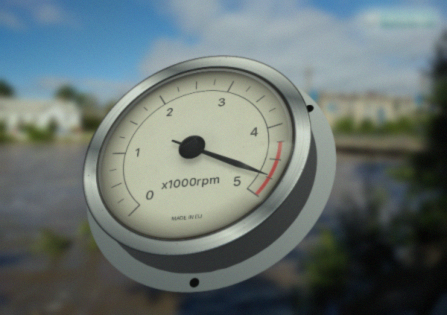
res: 4750
